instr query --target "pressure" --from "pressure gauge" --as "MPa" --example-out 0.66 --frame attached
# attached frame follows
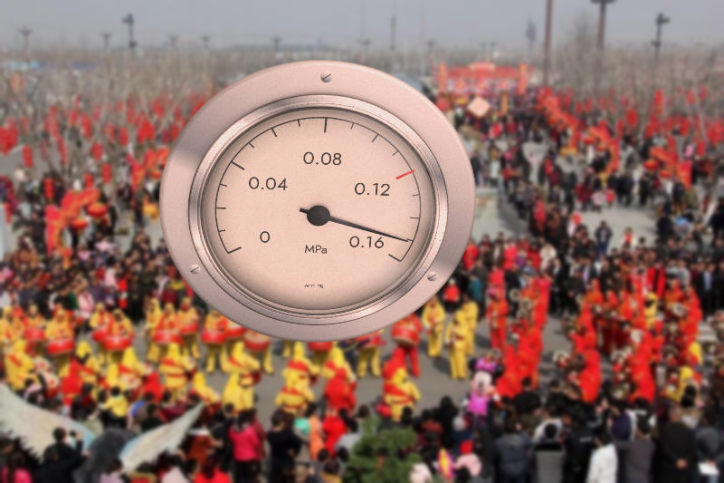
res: 0.15
